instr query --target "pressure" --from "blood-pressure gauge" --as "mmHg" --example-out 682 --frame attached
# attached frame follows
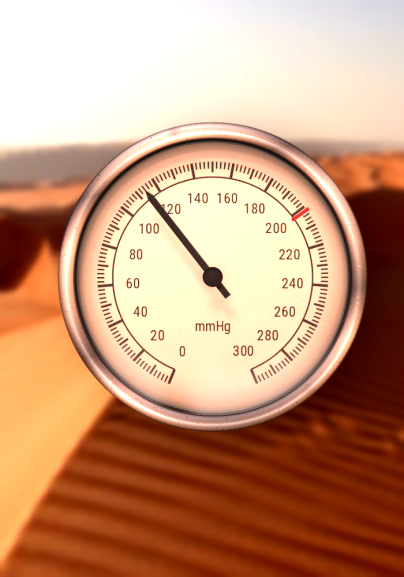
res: 114
